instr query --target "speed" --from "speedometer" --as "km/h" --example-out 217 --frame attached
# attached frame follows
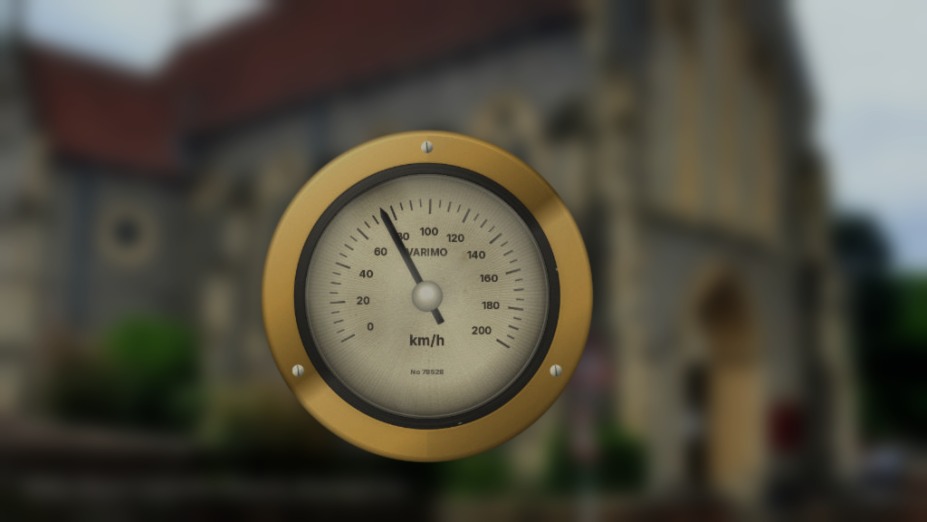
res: 75
